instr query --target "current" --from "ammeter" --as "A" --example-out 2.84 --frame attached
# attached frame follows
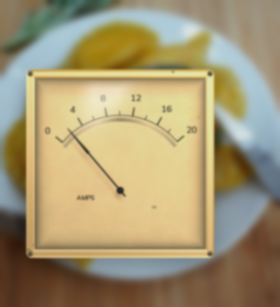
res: 2
